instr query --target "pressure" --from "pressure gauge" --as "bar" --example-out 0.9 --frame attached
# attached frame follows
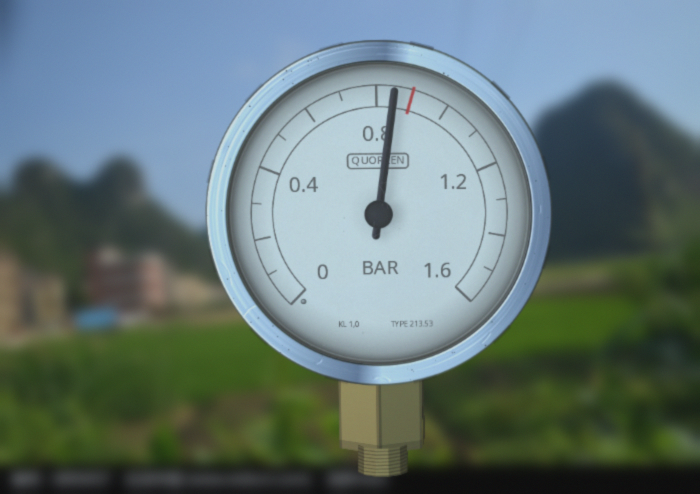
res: 0.85
